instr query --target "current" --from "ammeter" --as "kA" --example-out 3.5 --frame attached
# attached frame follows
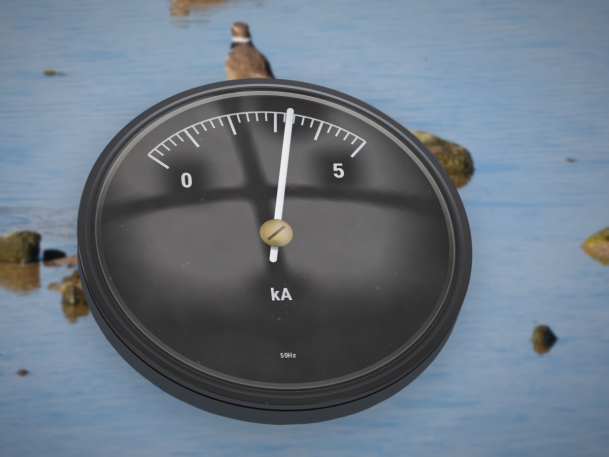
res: 3.3
